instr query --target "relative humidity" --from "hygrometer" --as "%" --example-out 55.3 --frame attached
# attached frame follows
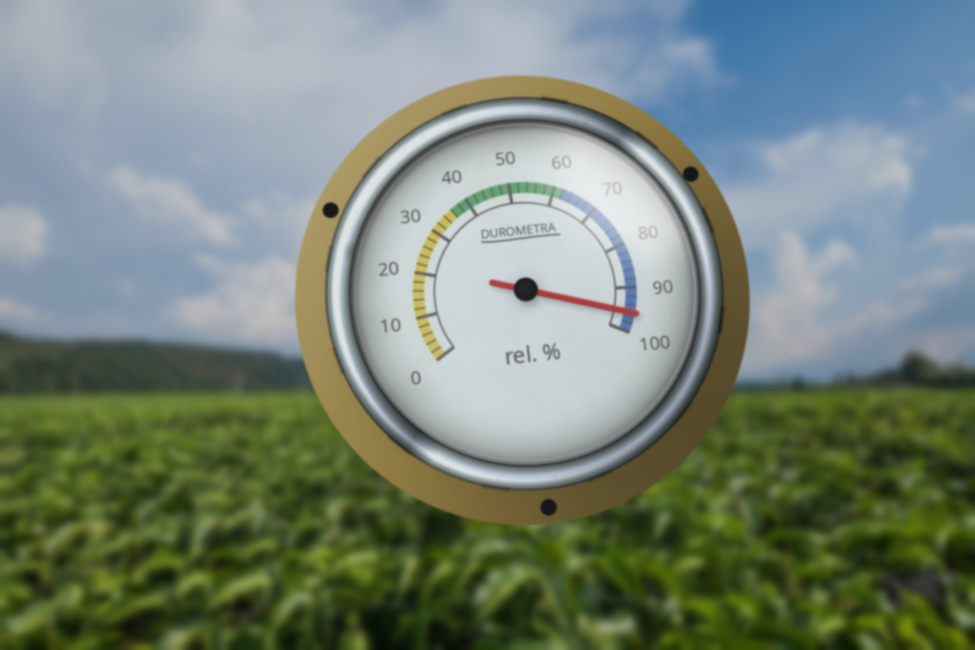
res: 96
